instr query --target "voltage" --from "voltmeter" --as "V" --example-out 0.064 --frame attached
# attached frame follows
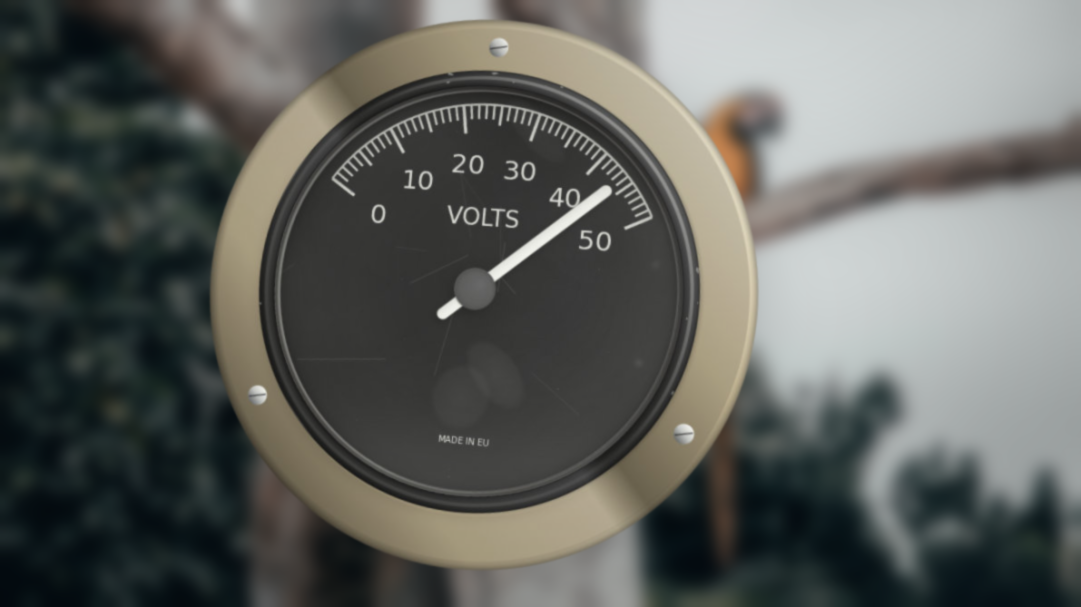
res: 44
